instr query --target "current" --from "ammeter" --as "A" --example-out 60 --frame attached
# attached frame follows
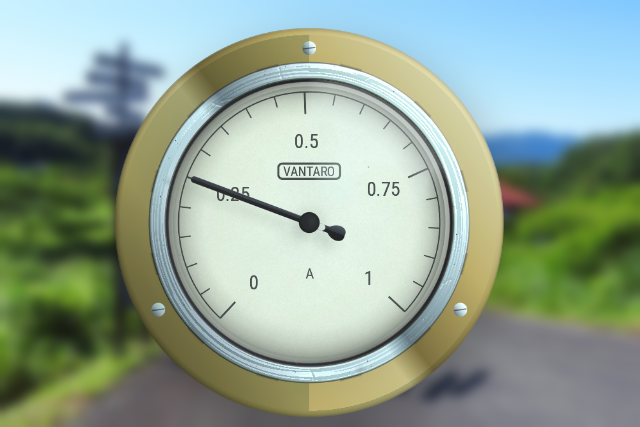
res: 0.25
